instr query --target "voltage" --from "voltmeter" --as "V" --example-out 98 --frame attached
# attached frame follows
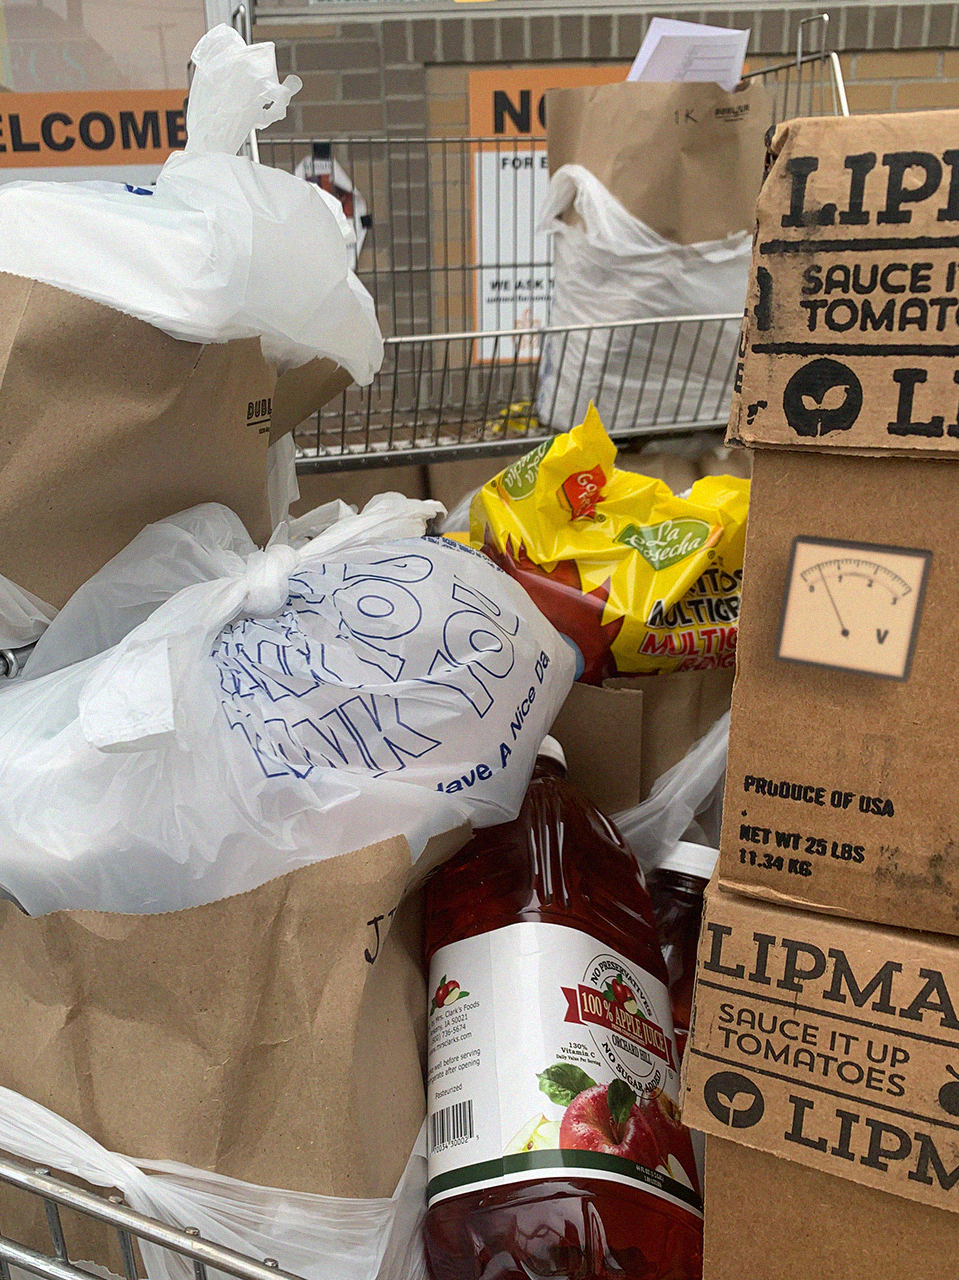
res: 0.5
